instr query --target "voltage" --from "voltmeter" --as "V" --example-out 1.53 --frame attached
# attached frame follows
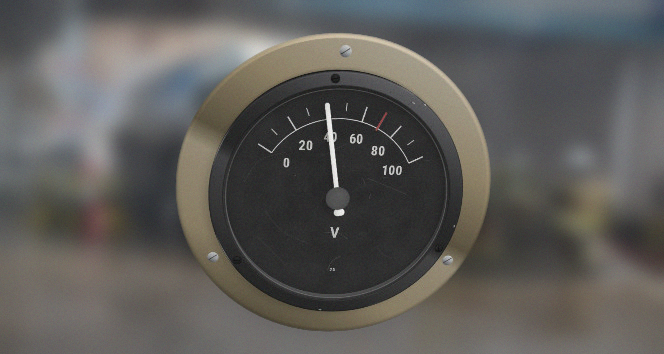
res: 40
